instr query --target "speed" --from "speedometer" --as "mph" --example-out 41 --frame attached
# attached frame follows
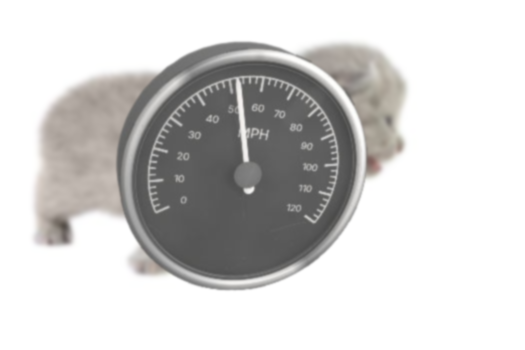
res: 52
